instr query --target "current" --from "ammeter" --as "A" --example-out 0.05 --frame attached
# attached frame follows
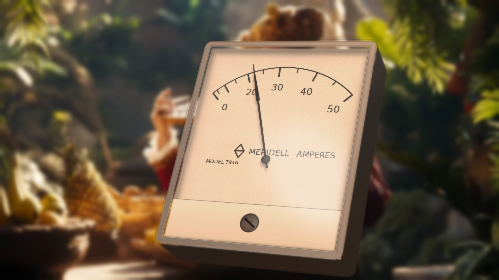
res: 22.5
